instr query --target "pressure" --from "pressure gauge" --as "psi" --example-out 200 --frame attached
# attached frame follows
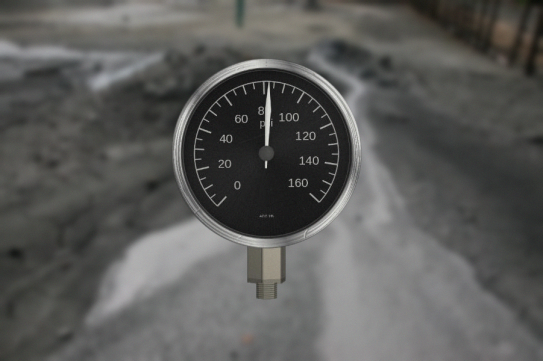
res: 82.5
